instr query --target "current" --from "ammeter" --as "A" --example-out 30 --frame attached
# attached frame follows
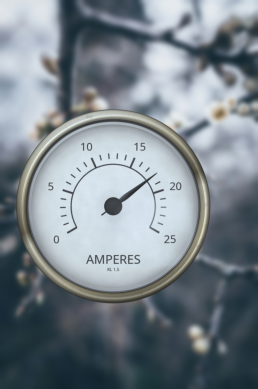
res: 18
